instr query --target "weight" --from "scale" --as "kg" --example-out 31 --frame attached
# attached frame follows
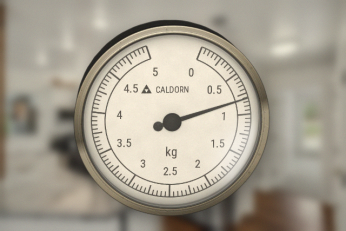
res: 0.8
